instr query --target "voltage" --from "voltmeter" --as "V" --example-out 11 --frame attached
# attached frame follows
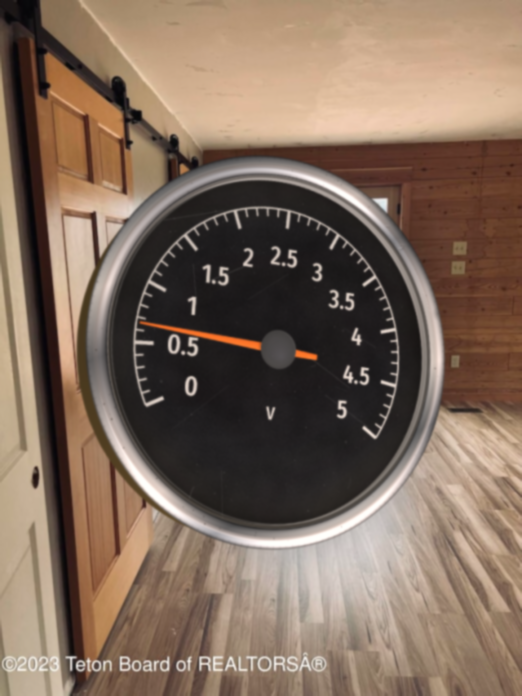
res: 0.65
